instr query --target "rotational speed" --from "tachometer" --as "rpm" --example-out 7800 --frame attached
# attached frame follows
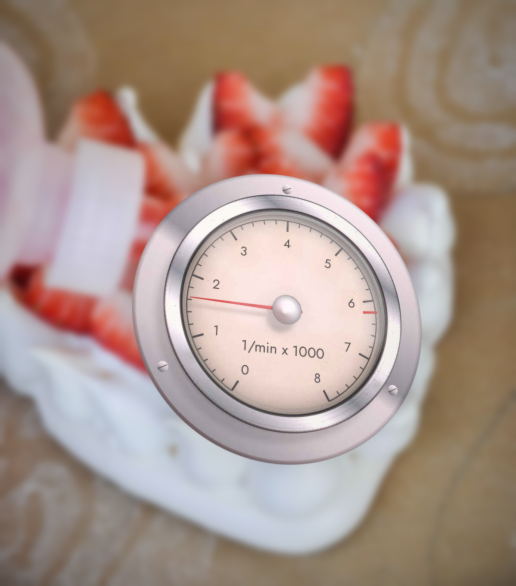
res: 1600
